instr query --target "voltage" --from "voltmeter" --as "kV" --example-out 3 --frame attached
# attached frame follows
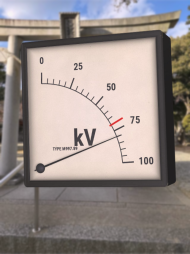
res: 80
